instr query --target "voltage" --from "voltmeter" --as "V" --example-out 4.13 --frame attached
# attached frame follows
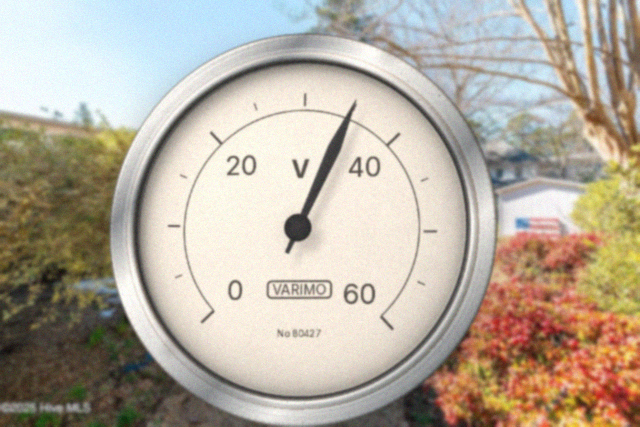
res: 35
